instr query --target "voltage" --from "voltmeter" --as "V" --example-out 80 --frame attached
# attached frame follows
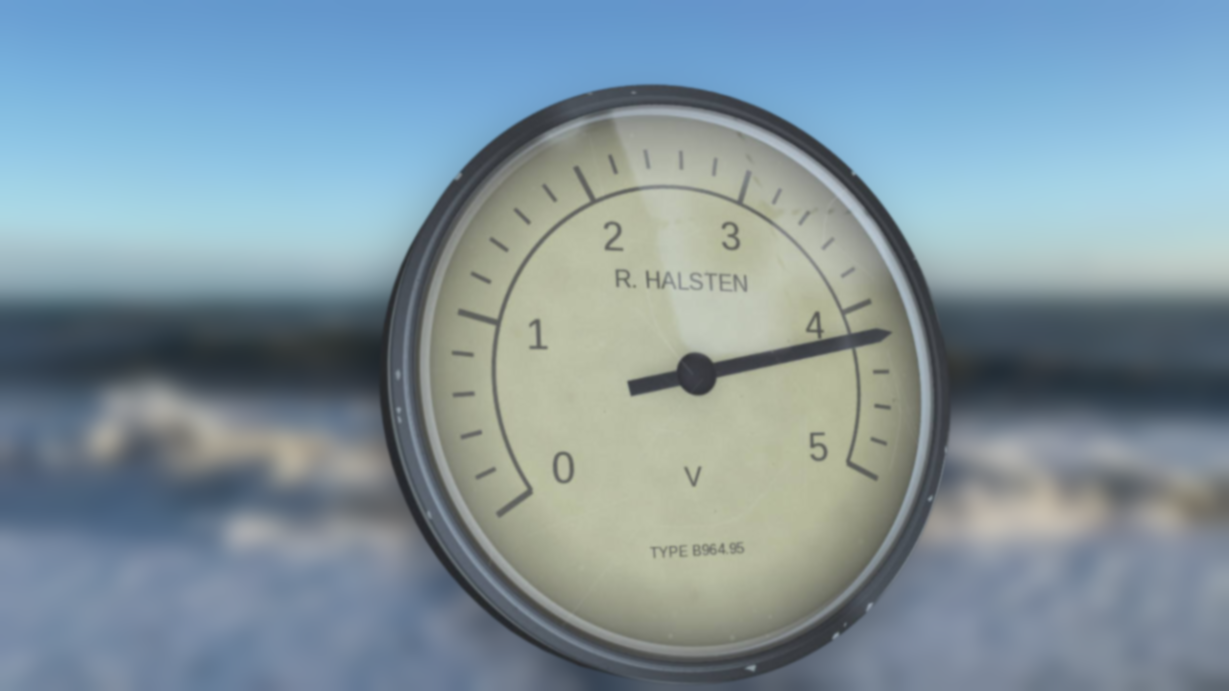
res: 4.2
